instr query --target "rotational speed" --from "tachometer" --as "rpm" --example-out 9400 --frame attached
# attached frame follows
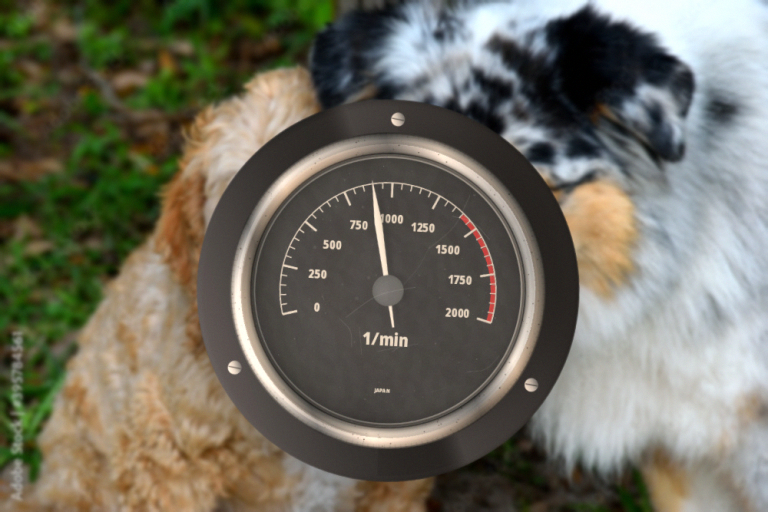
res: 900
